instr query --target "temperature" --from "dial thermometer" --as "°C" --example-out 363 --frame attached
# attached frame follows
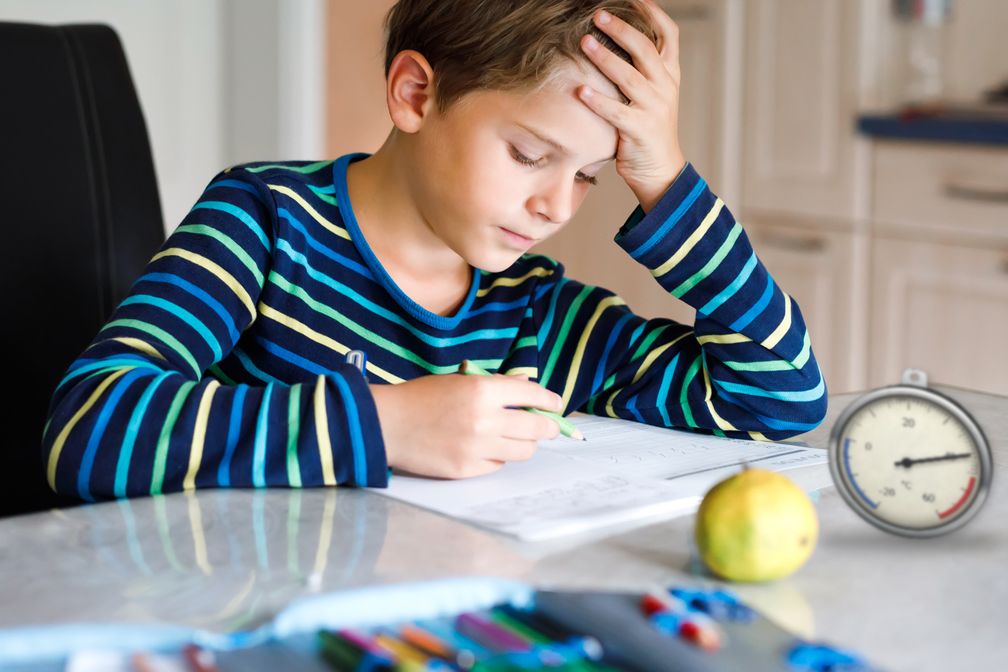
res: 40
